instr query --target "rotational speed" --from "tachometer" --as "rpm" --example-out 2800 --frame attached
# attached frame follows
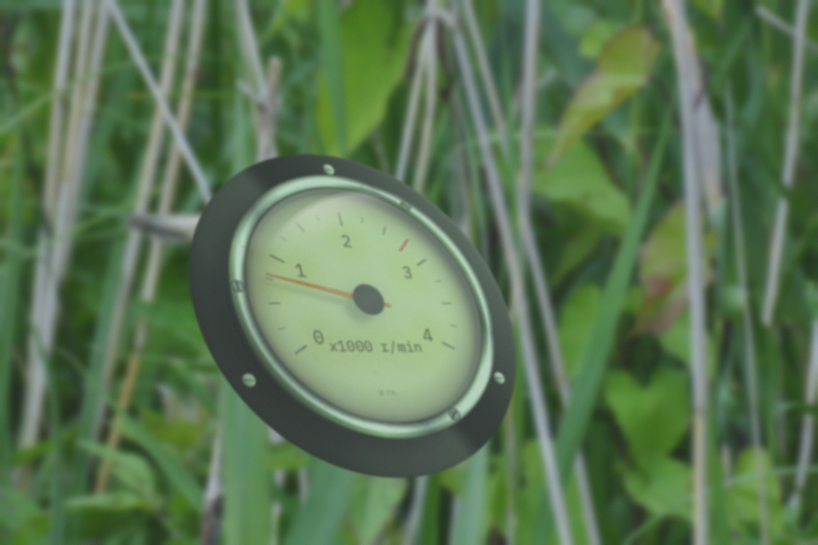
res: 750
